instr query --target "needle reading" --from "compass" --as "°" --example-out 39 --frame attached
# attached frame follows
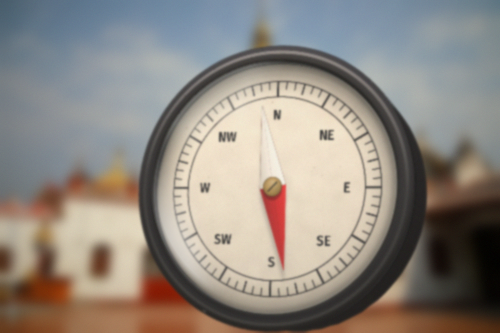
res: 170
